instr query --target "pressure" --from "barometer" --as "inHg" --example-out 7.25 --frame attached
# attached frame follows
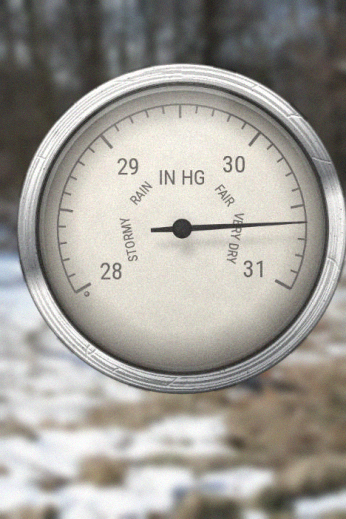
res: 30.6
